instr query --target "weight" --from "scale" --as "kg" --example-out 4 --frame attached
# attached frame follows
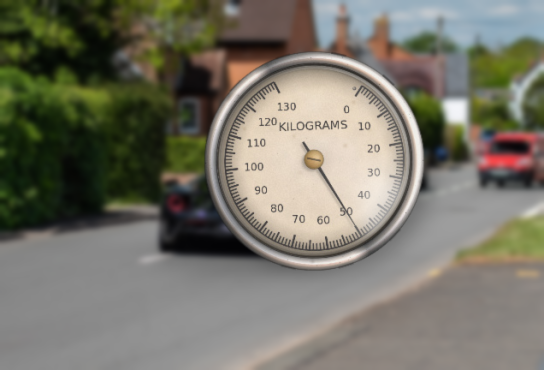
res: 50
